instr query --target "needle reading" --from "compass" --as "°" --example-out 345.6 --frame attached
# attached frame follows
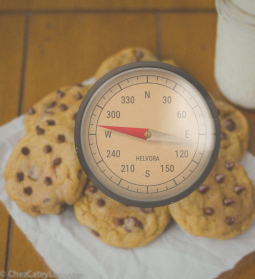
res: 280
